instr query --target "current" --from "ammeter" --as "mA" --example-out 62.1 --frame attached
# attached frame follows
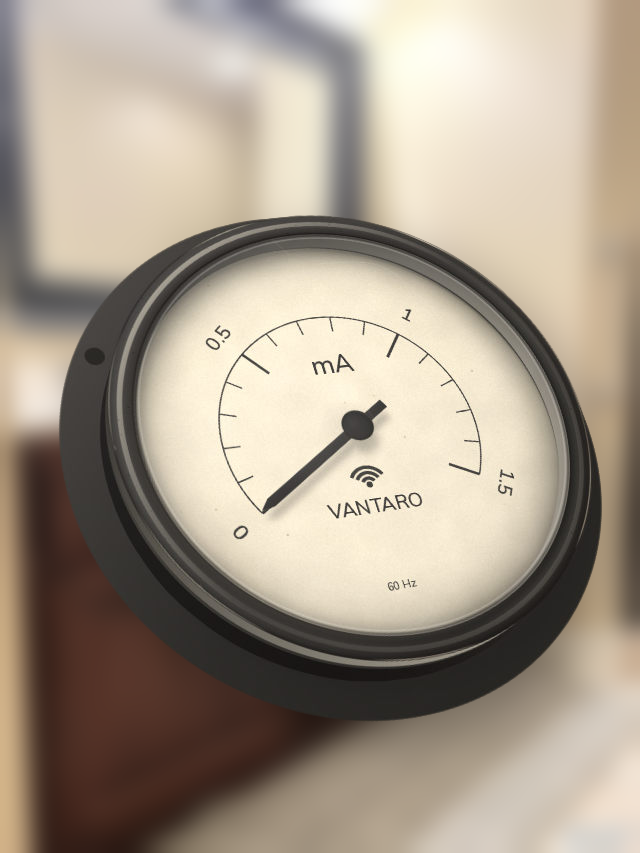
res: 0
